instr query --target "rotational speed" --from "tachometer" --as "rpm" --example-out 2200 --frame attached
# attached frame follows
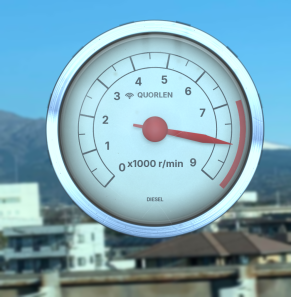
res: 8000
